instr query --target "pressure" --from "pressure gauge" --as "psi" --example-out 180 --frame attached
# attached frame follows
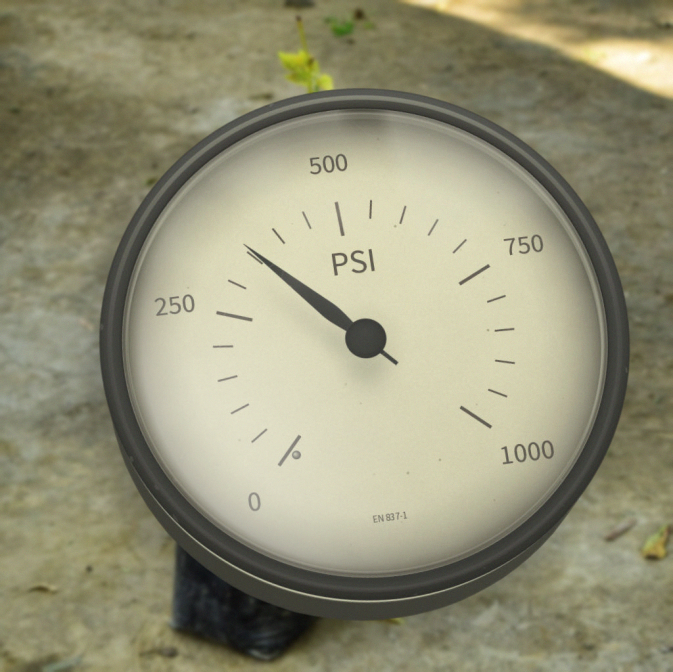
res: 350
